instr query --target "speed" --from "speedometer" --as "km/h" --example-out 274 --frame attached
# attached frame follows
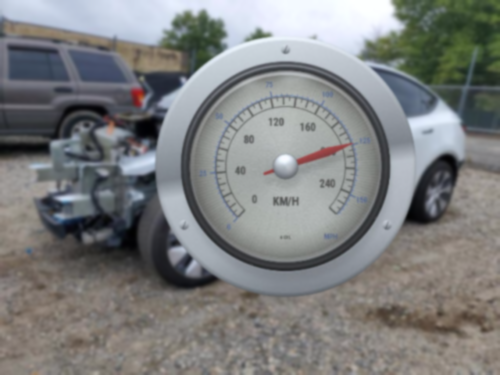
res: 200
